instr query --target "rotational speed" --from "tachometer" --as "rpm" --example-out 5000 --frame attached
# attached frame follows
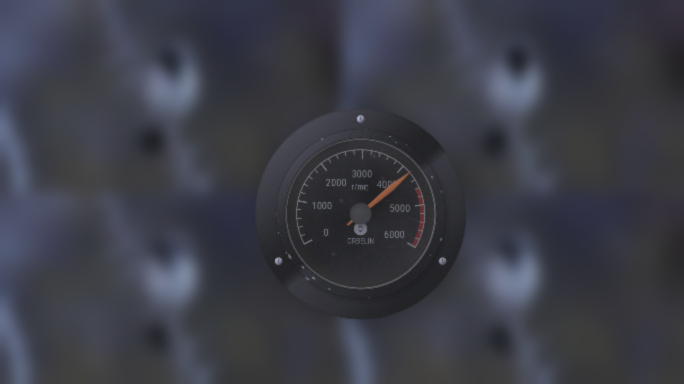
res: 4200
